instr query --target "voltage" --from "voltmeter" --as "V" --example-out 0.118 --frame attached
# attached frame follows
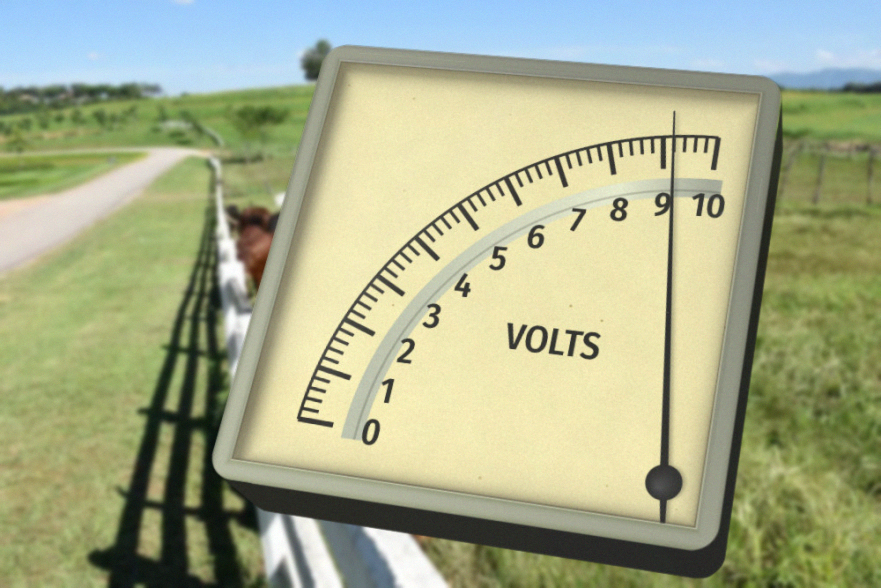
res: 9.2
